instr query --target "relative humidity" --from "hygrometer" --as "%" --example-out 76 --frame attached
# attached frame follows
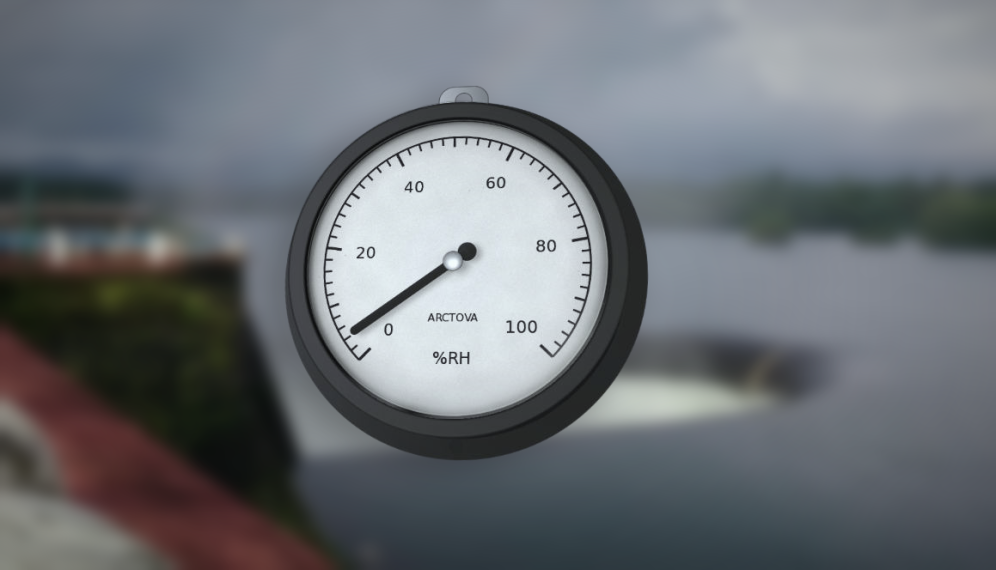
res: 4
